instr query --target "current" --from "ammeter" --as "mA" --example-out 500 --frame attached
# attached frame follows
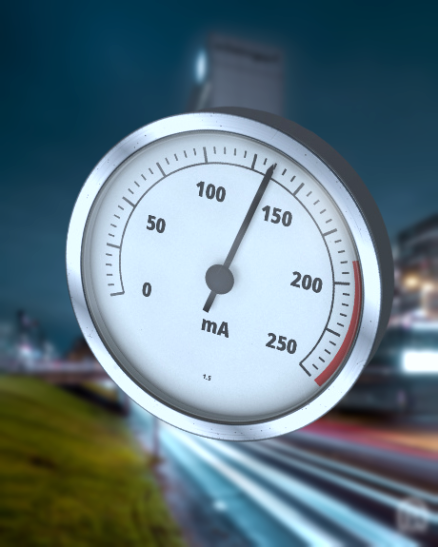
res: 135
